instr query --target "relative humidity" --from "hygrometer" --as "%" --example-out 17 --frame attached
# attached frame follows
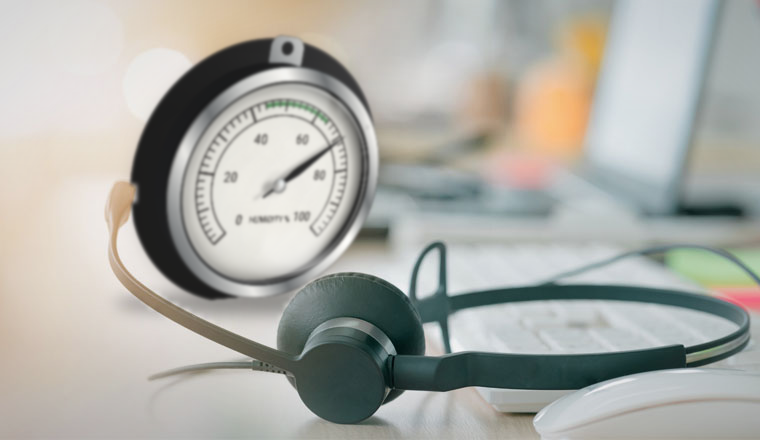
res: 70
